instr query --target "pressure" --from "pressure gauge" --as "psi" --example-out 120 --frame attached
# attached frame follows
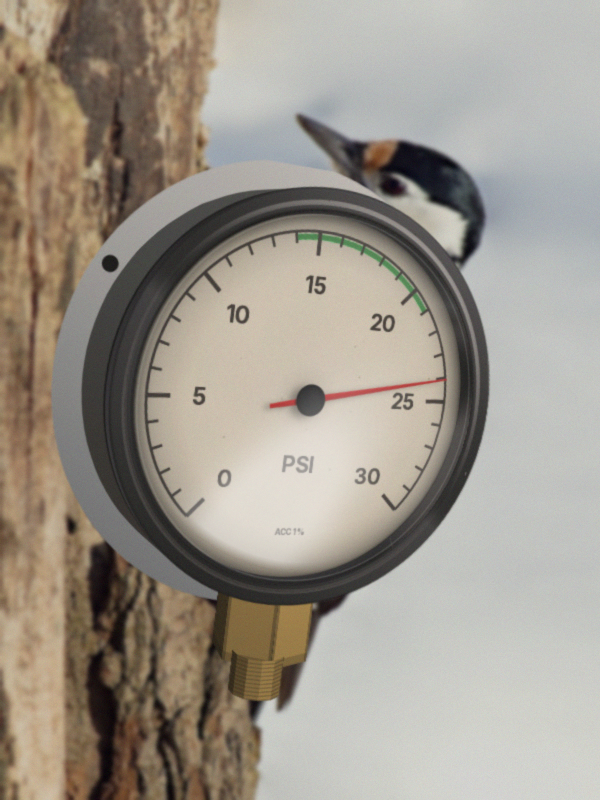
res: 24
